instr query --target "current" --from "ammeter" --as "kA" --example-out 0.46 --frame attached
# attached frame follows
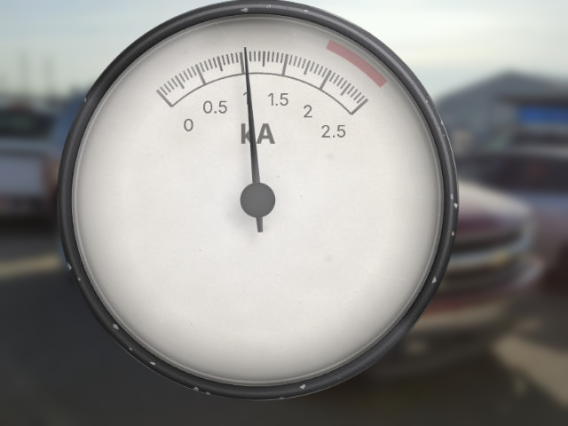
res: 1.05
